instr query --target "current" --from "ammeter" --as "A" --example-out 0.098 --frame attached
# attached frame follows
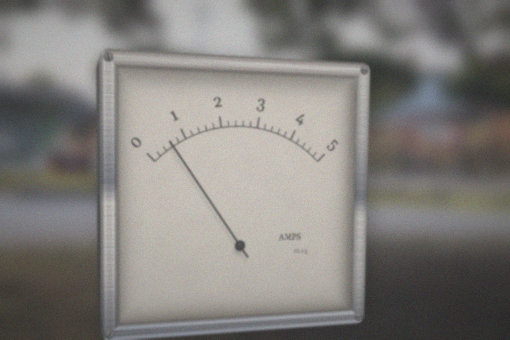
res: 0.6
